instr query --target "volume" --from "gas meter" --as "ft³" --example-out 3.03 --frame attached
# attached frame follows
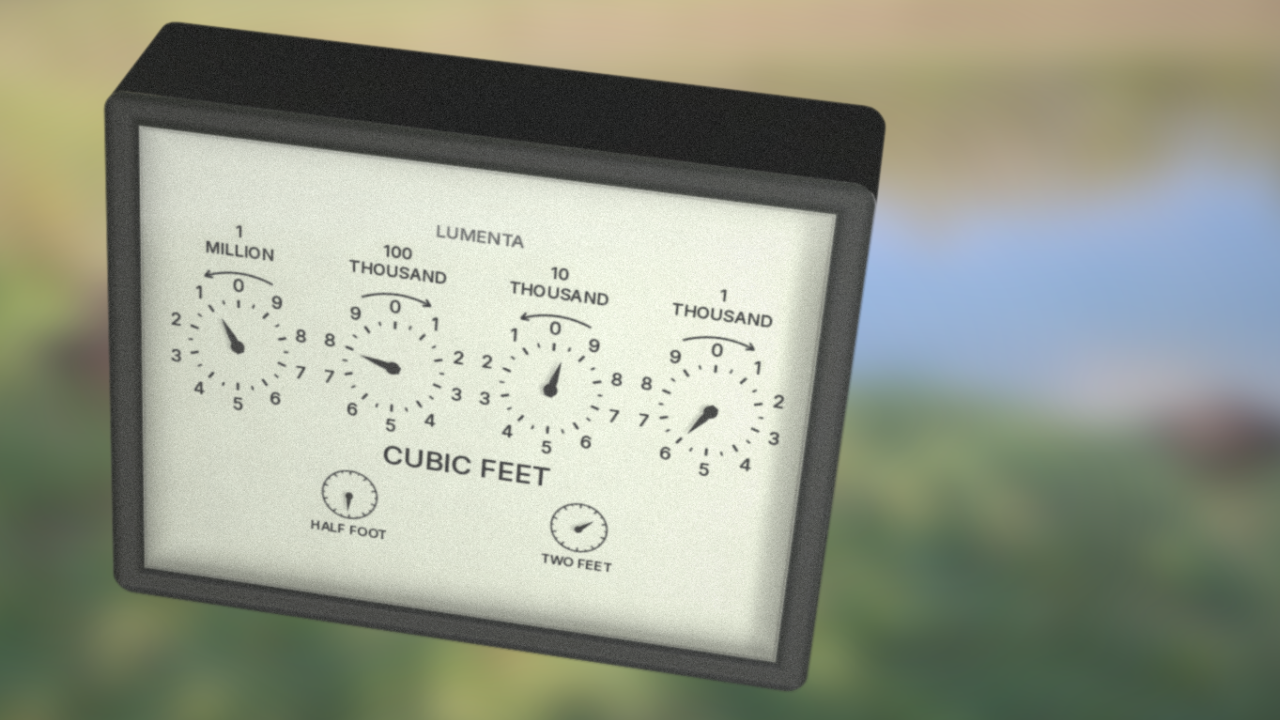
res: 79600
